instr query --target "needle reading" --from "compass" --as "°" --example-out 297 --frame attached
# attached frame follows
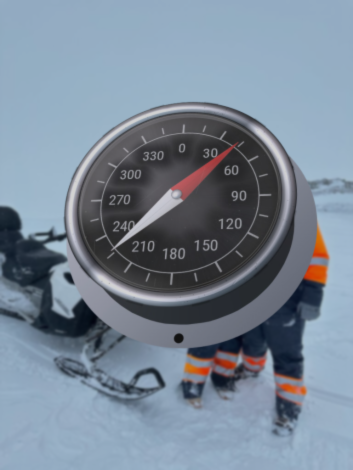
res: 45
